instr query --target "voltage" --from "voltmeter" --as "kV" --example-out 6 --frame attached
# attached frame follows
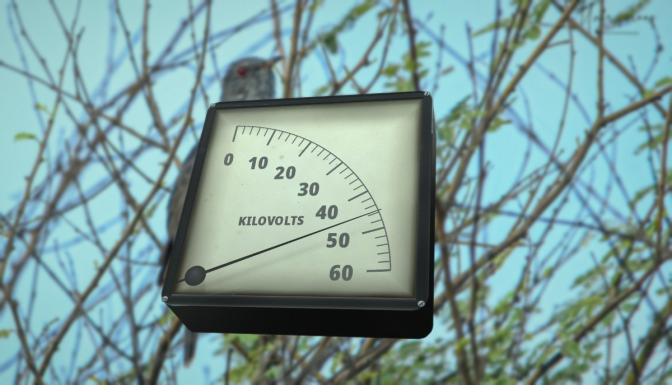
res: 46
